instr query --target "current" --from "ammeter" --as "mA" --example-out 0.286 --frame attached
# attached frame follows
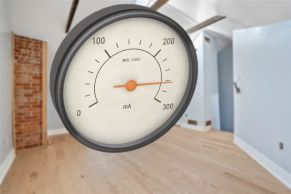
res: 260
